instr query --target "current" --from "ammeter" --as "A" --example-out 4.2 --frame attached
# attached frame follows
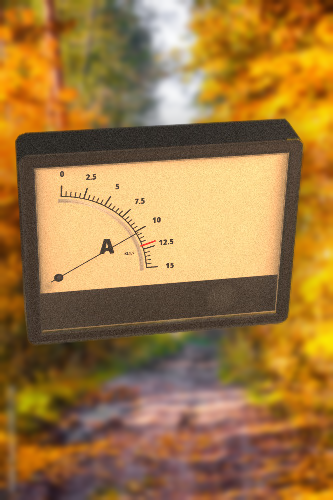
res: 10
